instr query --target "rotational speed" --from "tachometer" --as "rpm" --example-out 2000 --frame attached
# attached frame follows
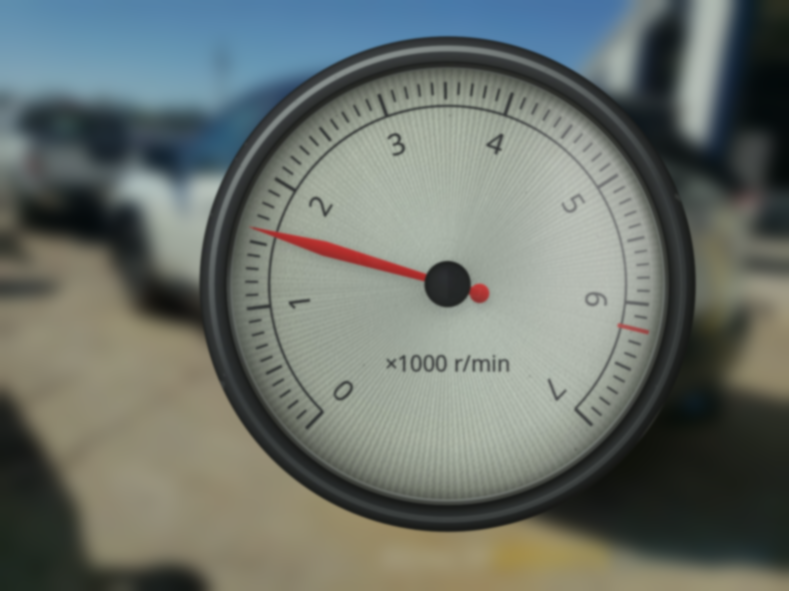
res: 1600
